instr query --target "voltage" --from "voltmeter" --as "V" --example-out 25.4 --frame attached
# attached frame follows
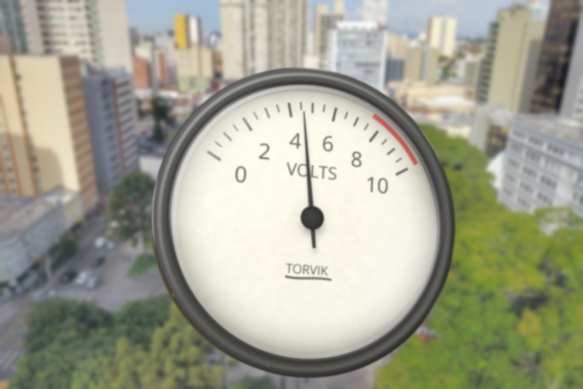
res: 4.5
